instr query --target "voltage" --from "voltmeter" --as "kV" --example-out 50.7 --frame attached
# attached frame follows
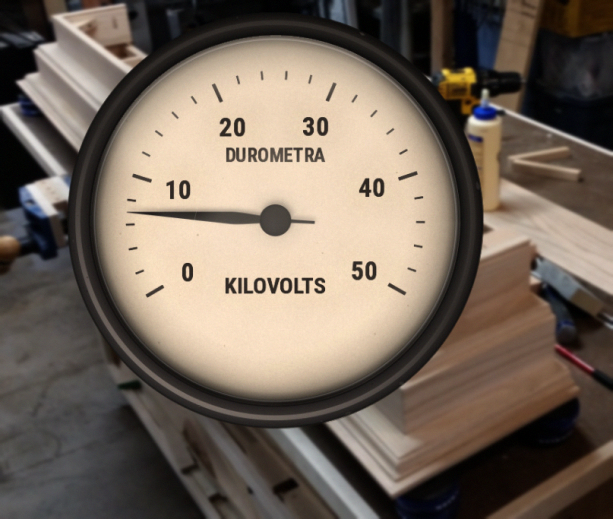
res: 7
